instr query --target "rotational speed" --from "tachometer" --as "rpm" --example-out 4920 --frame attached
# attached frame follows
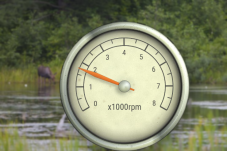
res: 1750
